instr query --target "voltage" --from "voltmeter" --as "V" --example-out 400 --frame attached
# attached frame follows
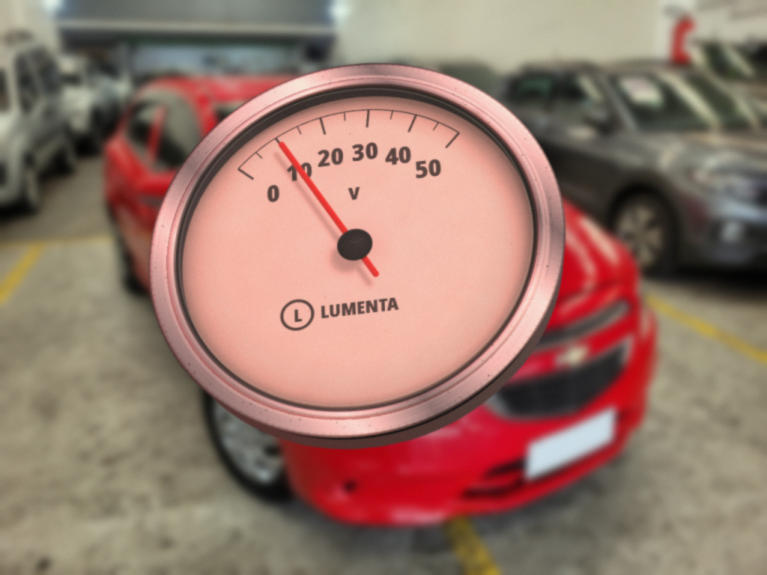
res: 10
